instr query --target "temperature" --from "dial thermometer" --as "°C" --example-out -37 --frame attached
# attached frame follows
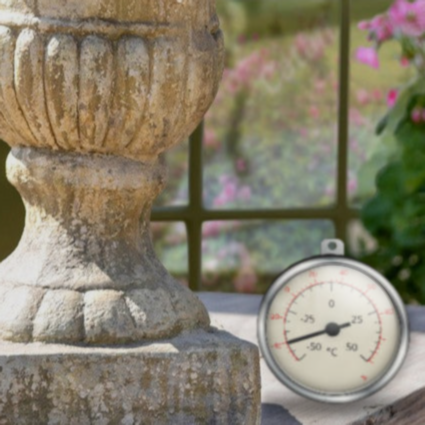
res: -40
